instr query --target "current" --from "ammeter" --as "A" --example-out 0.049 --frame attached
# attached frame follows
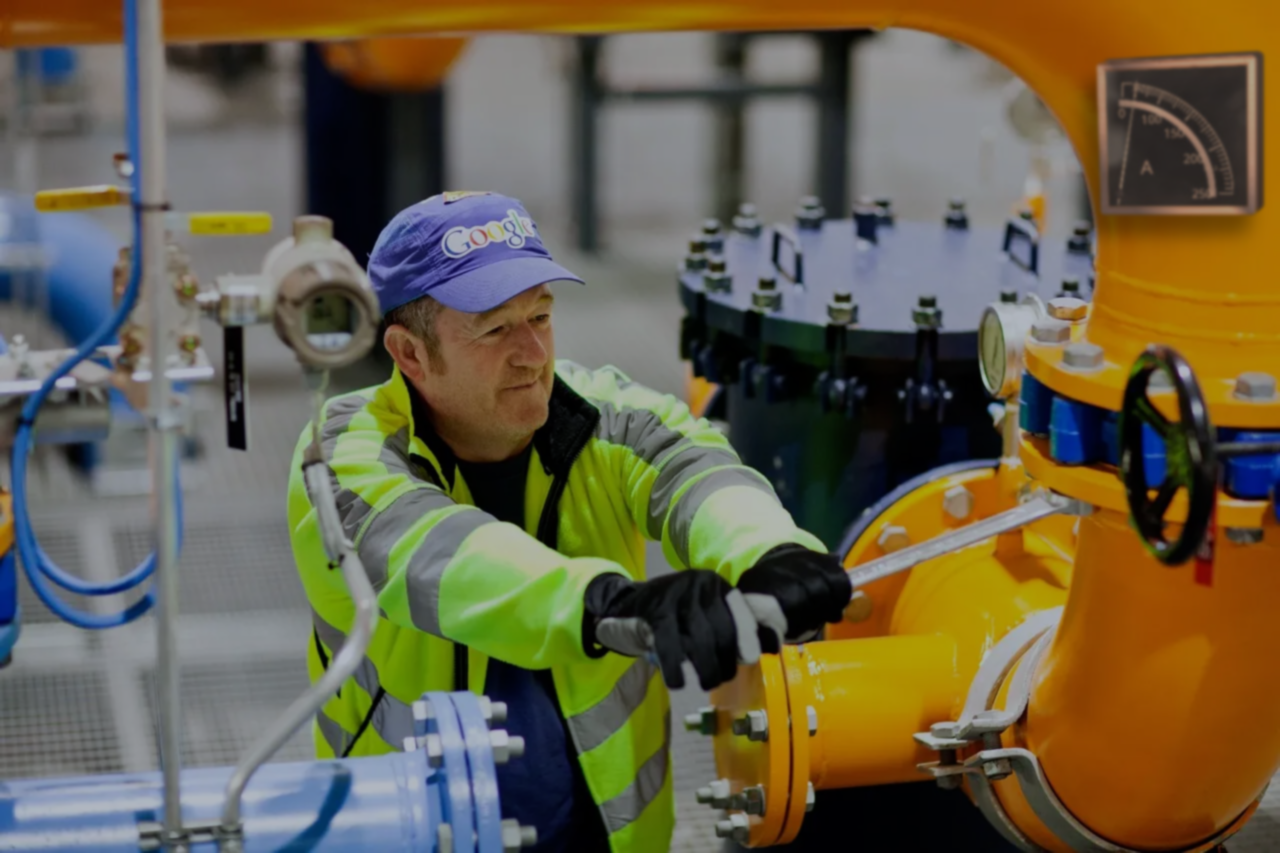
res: 50
